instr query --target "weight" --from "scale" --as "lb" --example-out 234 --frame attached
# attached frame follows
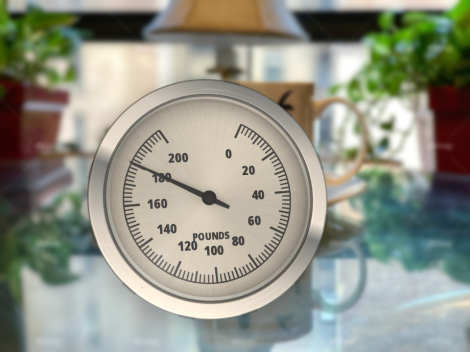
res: 180
